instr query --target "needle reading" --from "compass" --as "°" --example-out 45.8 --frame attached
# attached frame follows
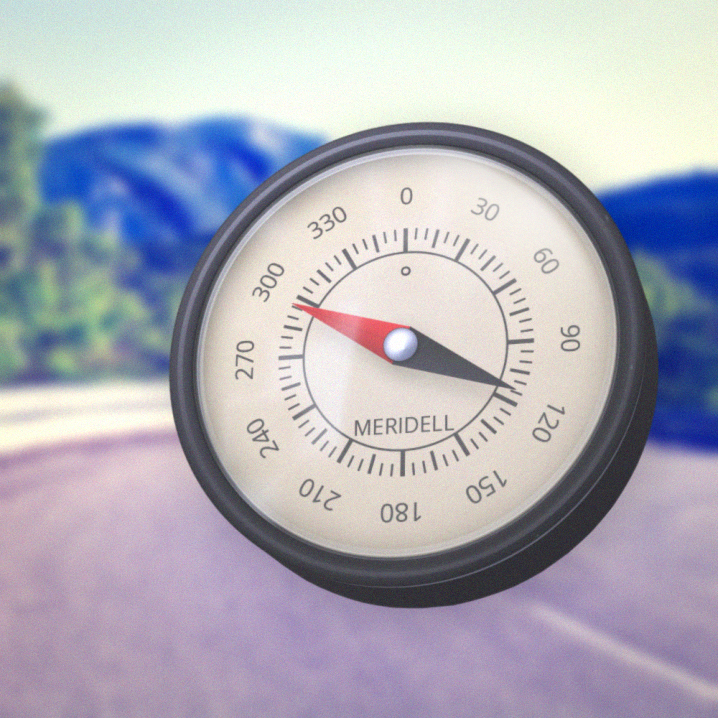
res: 295
